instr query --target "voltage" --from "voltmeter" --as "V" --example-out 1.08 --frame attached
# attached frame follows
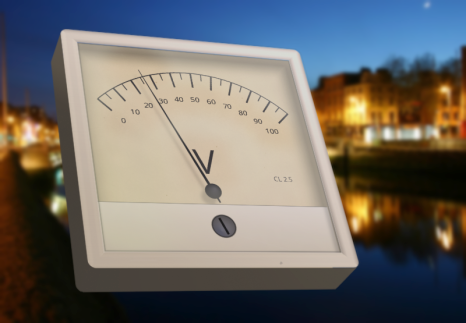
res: 25
